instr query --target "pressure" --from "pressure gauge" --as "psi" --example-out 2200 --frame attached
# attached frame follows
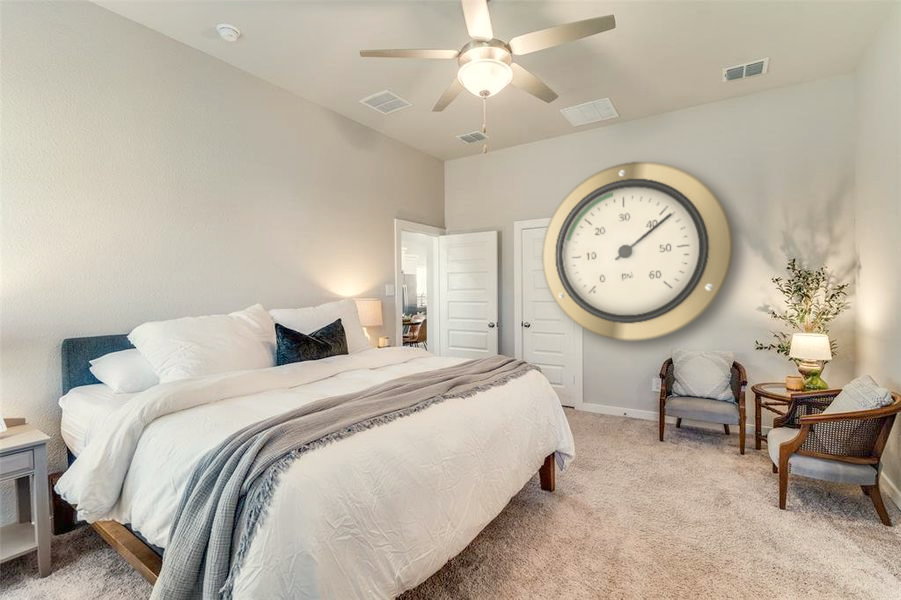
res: 42
